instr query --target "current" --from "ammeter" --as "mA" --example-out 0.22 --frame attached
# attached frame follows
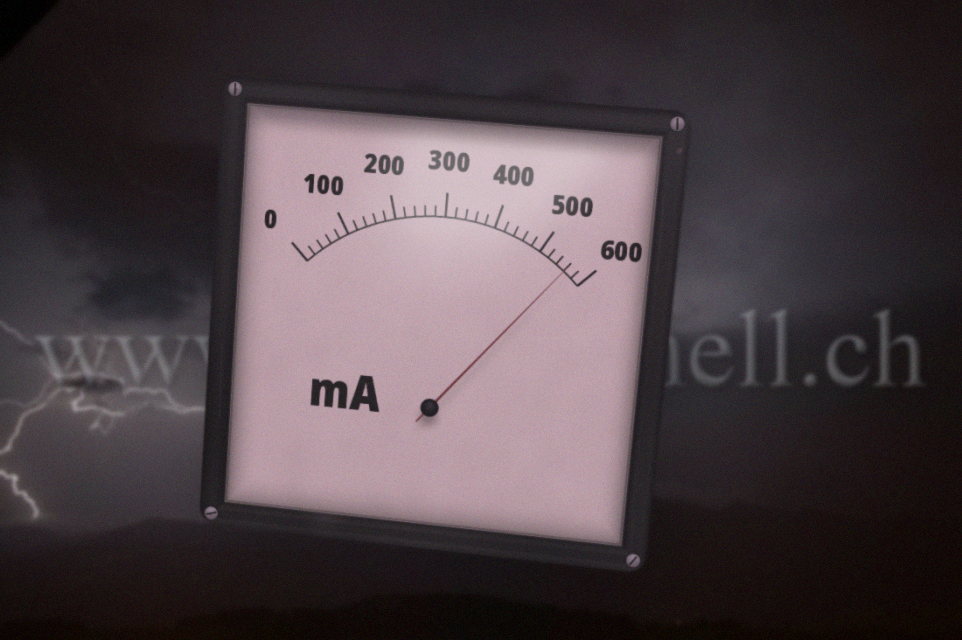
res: 560
